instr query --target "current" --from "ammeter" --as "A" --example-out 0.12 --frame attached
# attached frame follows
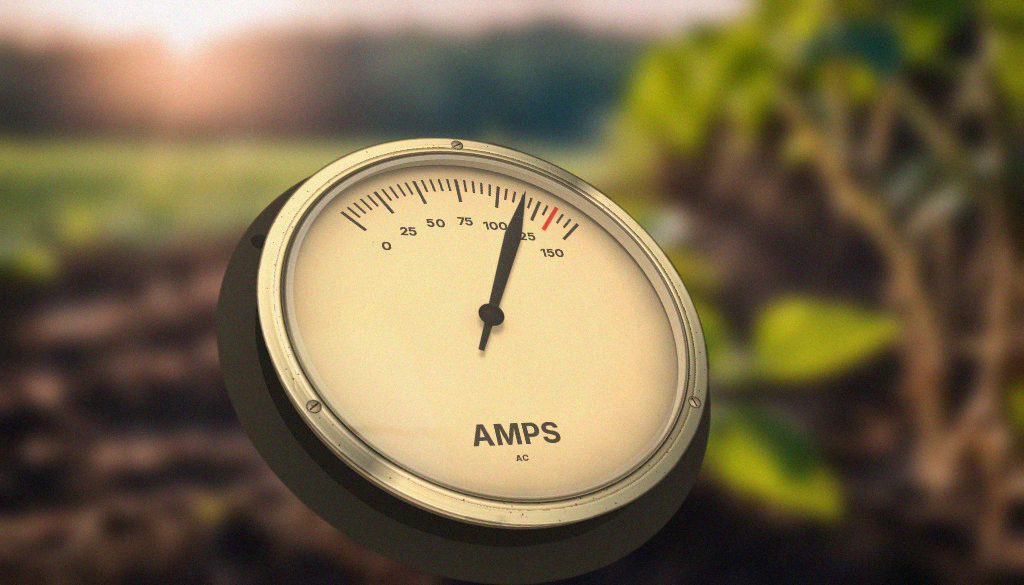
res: 115
